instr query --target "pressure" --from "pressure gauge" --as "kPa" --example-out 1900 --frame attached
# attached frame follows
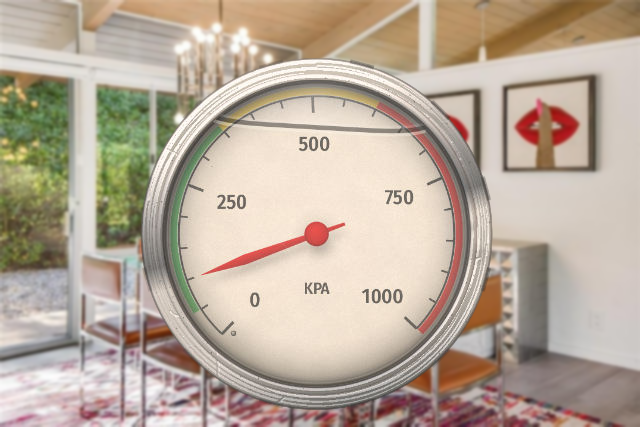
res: 100
